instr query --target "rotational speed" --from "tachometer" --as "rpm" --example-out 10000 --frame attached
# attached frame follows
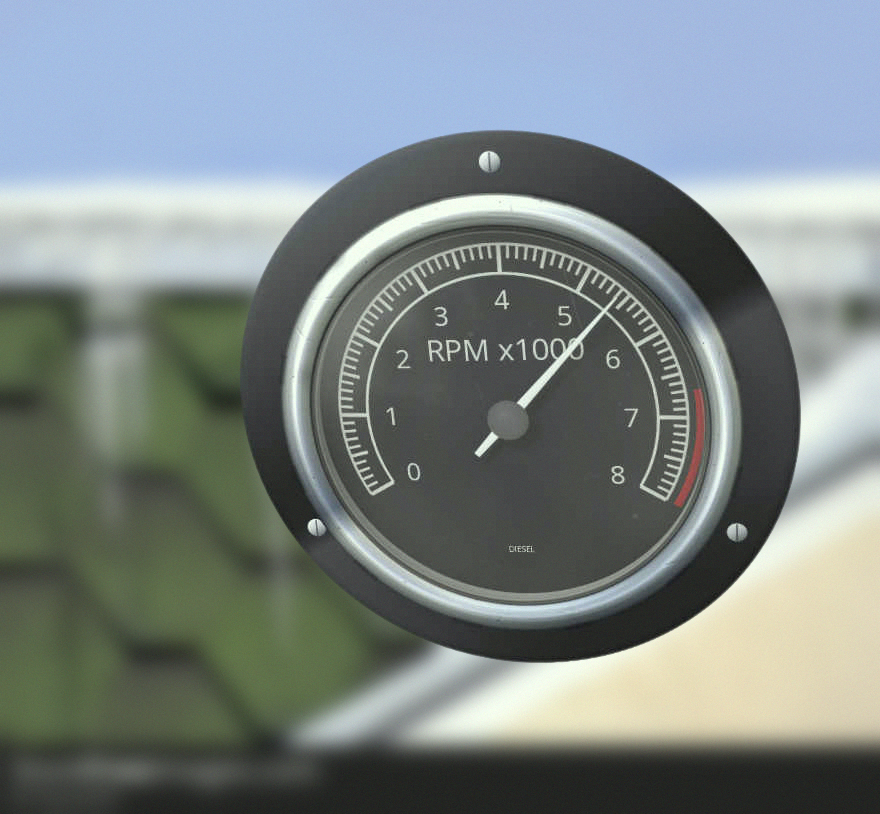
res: 5400
